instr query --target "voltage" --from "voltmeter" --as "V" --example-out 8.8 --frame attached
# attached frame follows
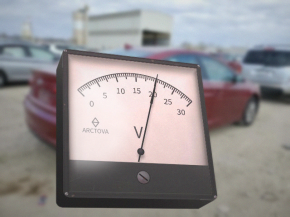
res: 20
